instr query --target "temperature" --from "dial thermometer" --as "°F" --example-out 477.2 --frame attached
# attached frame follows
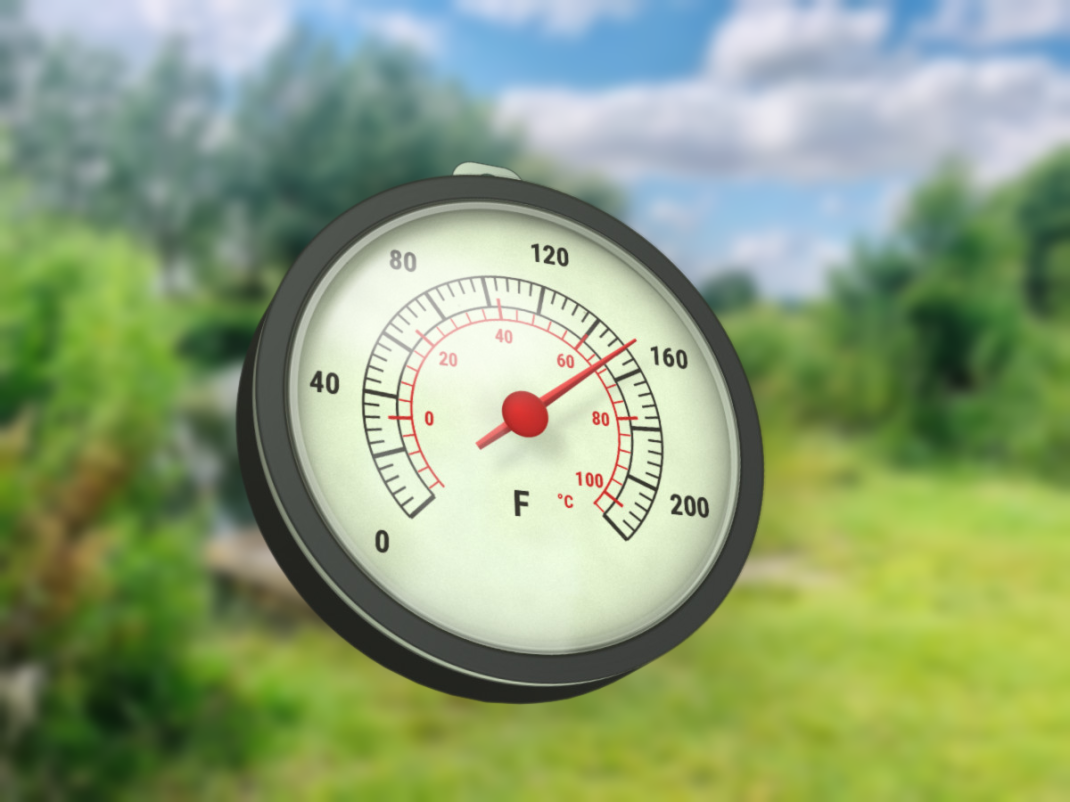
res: 152
